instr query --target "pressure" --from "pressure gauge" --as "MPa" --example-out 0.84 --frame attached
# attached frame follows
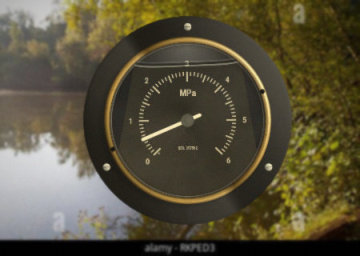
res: 0.5
